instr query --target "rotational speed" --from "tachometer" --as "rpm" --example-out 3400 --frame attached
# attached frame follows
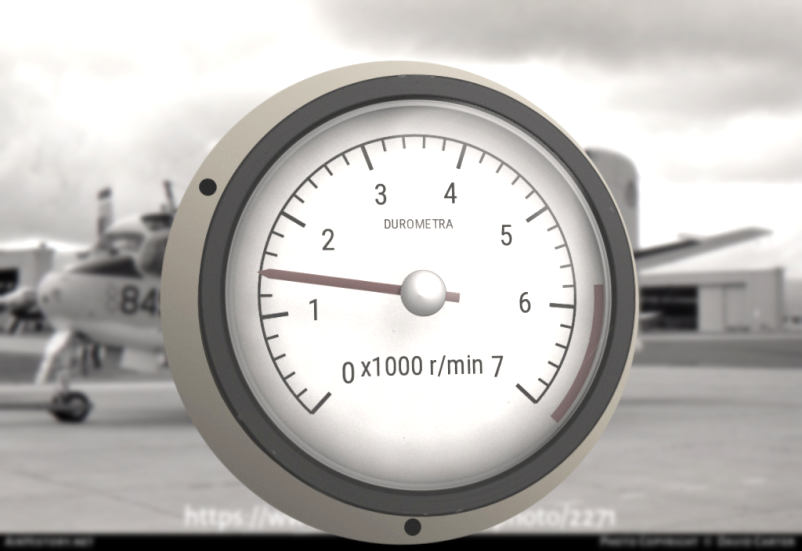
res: 1400
